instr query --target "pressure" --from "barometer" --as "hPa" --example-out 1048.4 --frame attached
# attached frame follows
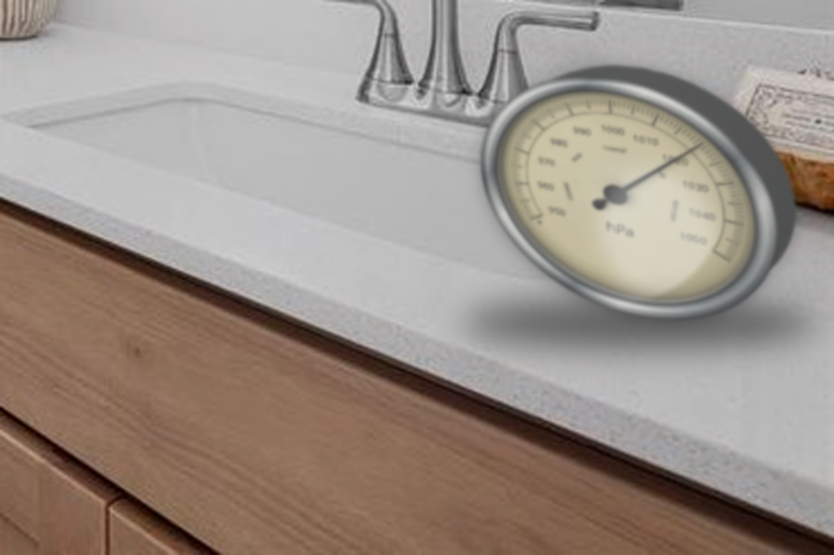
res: 1020
